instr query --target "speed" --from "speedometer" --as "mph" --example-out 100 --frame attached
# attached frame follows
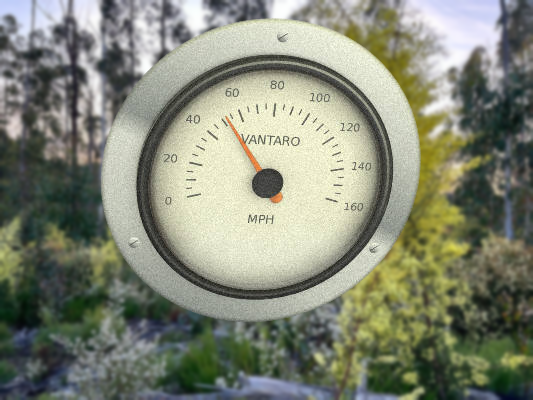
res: 52.5
